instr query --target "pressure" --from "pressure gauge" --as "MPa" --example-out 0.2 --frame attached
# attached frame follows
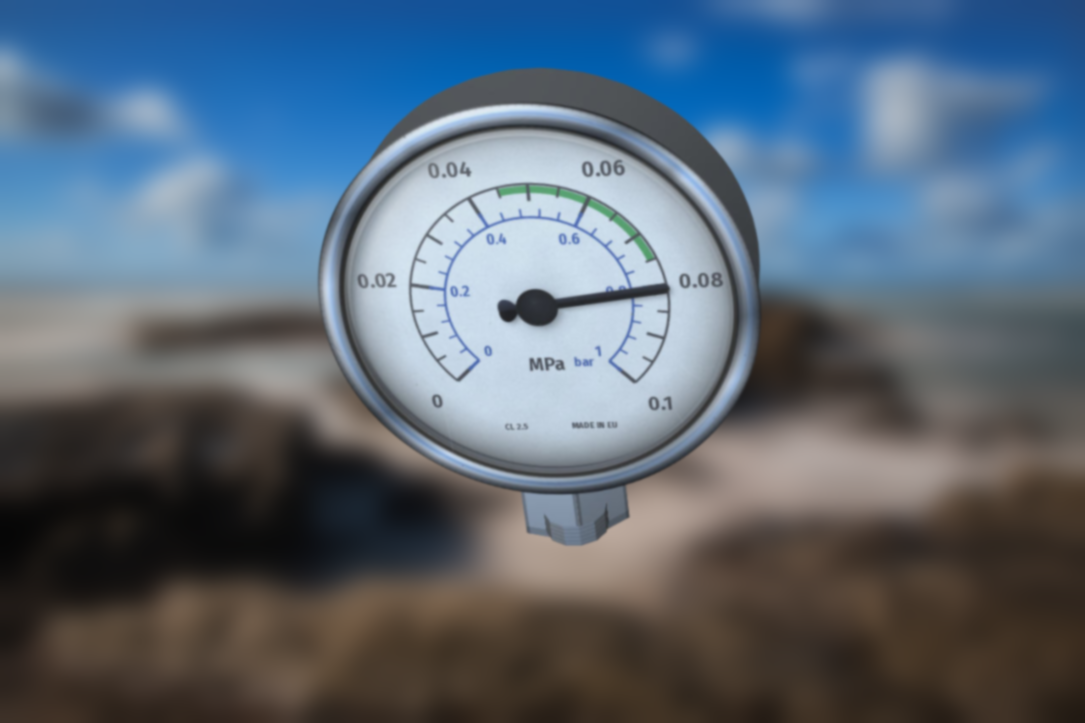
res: 0.08
